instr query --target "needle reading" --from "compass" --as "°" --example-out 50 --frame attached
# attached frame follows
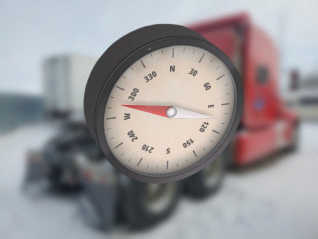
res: 285
